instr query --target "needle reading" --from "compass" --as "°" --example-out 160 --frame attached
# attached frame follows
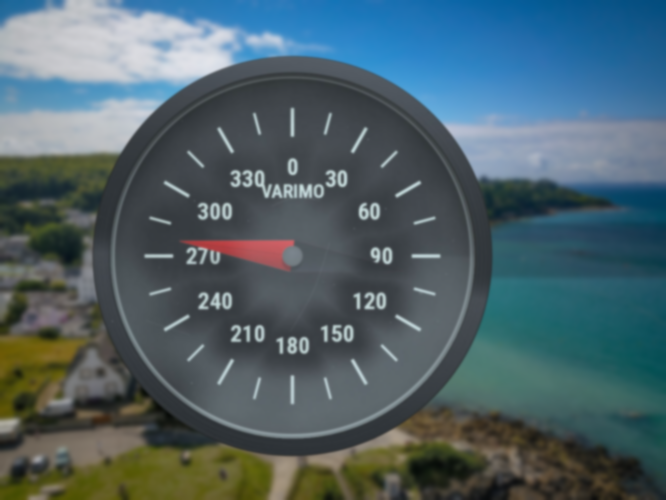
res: 277.5
